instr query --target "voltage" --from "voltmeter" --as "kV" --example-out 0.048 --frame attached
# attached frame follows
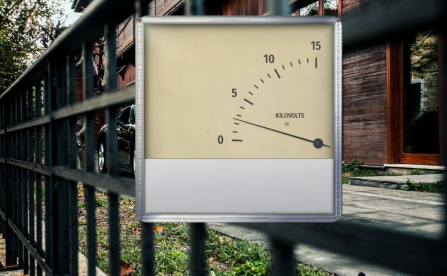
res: 2.5
